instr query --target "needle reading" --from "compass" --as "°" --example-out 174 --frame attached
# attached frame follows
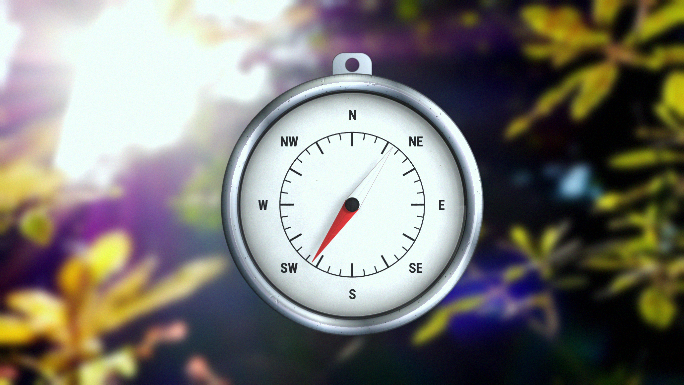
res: 215
